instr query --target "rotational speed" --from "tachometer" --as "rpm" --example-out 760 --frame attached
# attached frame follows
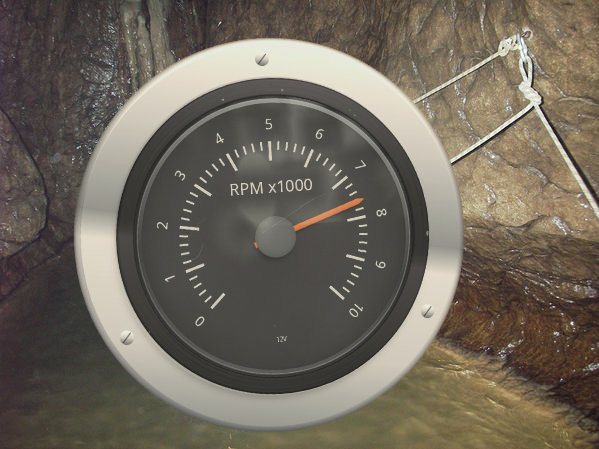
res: 7600
